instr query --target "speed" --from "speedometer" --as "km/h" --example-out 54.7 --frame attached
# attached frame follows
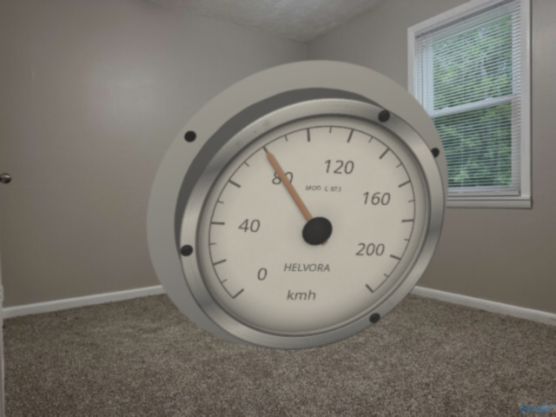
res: 80
